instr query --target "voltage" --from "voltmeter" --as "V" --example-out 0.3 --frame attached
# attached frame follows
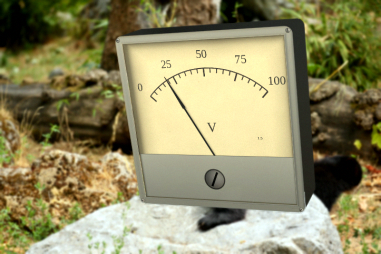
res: 20
